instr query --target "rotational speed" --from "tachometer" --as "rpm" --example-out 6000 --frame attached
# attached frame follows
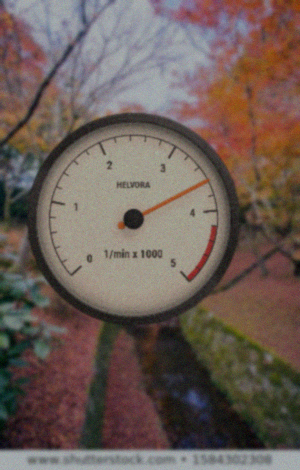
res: 3600
